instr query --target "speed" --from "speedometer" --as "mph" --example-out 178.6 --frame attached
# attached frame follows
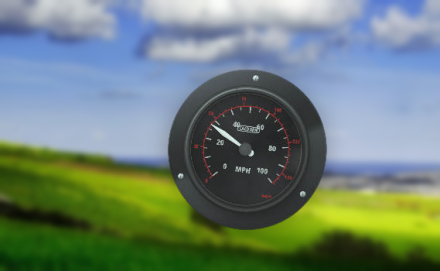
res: 27.5
